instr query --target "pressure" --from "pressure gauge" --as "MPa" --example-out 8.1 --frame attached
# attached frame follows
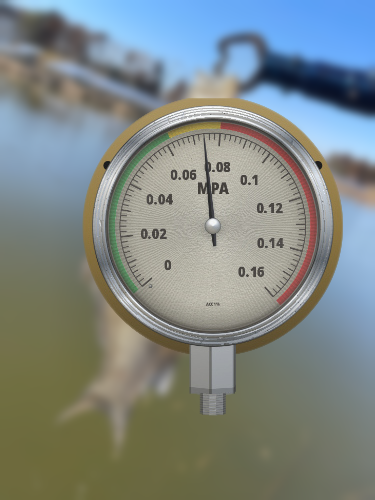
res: 0.074
